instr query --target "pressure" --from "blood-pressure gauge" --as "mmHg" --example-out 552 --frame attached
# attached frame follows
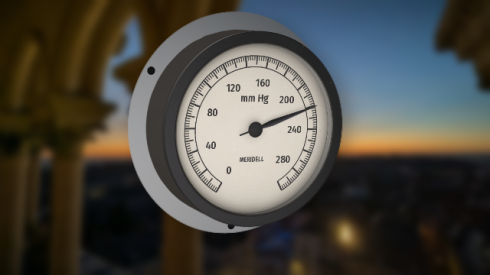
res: 220
